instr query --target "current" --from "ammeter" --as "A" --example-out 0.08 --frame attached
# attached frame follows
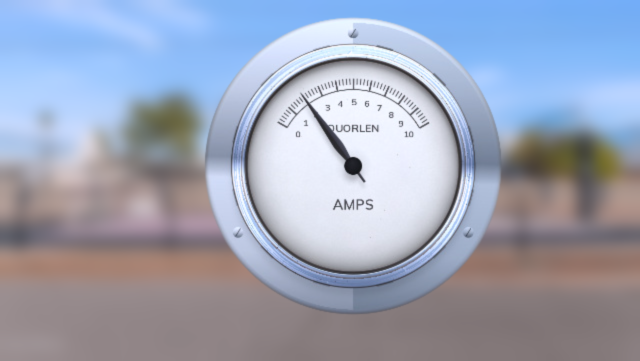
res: 2
